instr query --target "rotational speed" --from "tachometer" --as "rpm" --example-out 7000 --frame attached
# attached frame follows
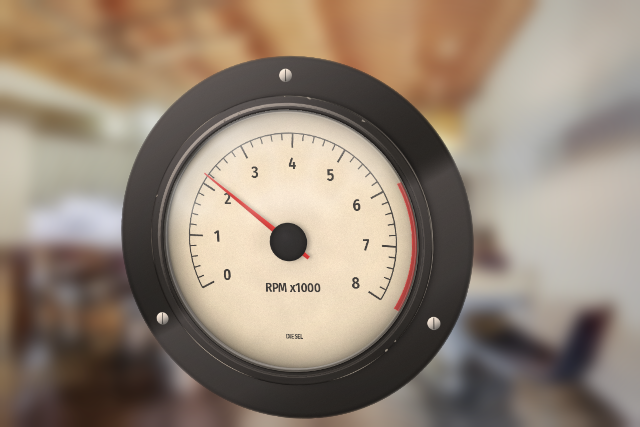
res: 2200
